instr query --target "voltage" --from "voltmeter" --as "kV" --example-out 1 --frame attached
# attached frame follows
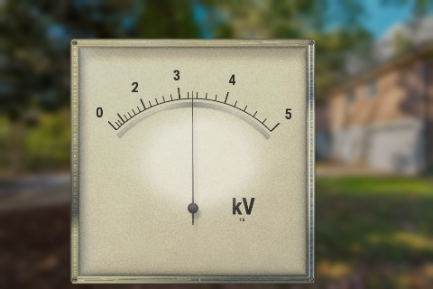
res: 3.3
